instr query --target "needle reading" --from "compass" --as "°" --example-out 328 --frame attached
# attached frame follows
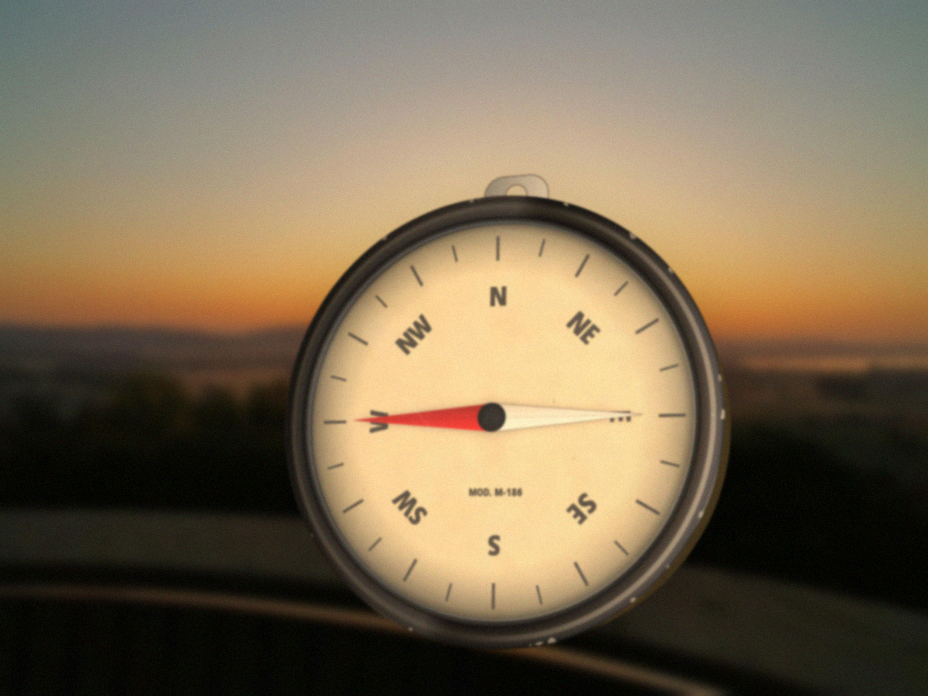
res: 270
